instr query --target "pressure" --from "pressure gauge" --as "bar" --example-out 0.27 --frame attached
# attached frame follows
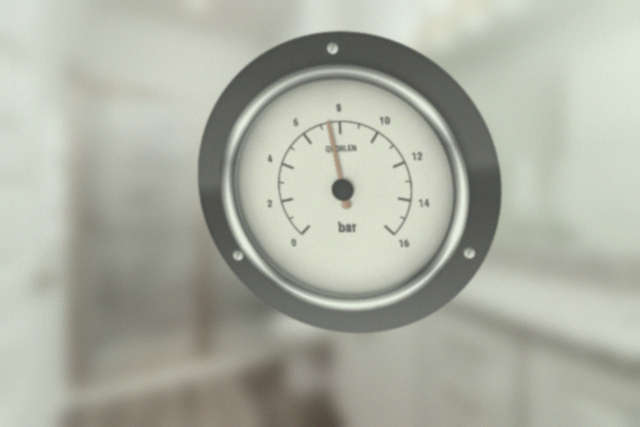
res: 7.5
